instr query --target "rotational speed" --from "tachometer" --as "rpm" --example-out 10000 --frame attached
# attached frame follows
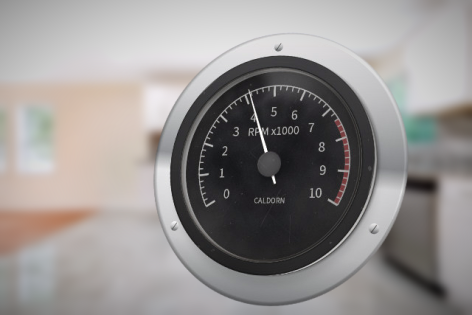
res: 4200
